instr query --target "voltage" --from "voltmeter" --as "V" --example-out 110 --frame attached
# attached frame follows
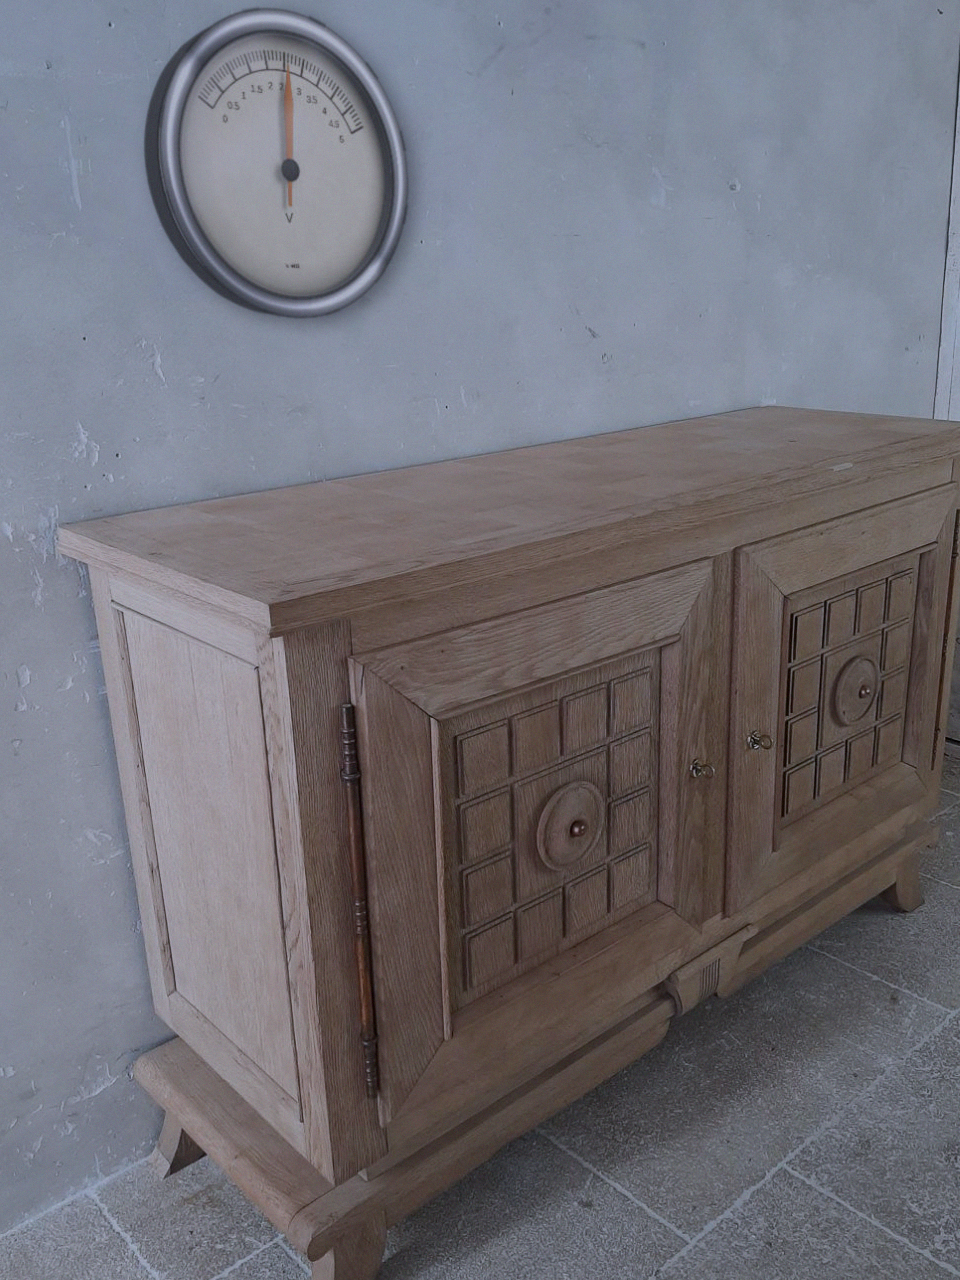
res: 2.5
